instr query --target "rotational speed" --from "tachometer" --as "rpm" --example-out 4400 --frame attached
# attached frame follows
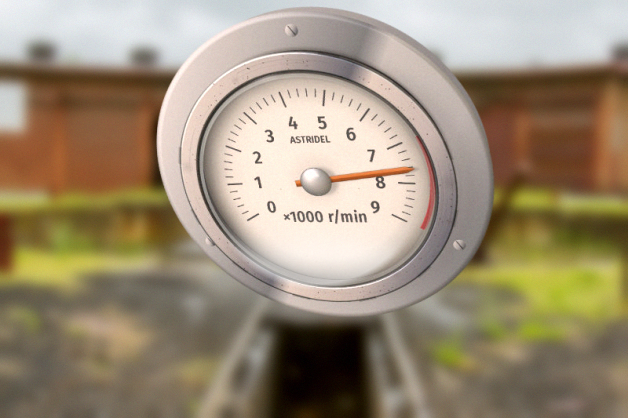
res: 7600
